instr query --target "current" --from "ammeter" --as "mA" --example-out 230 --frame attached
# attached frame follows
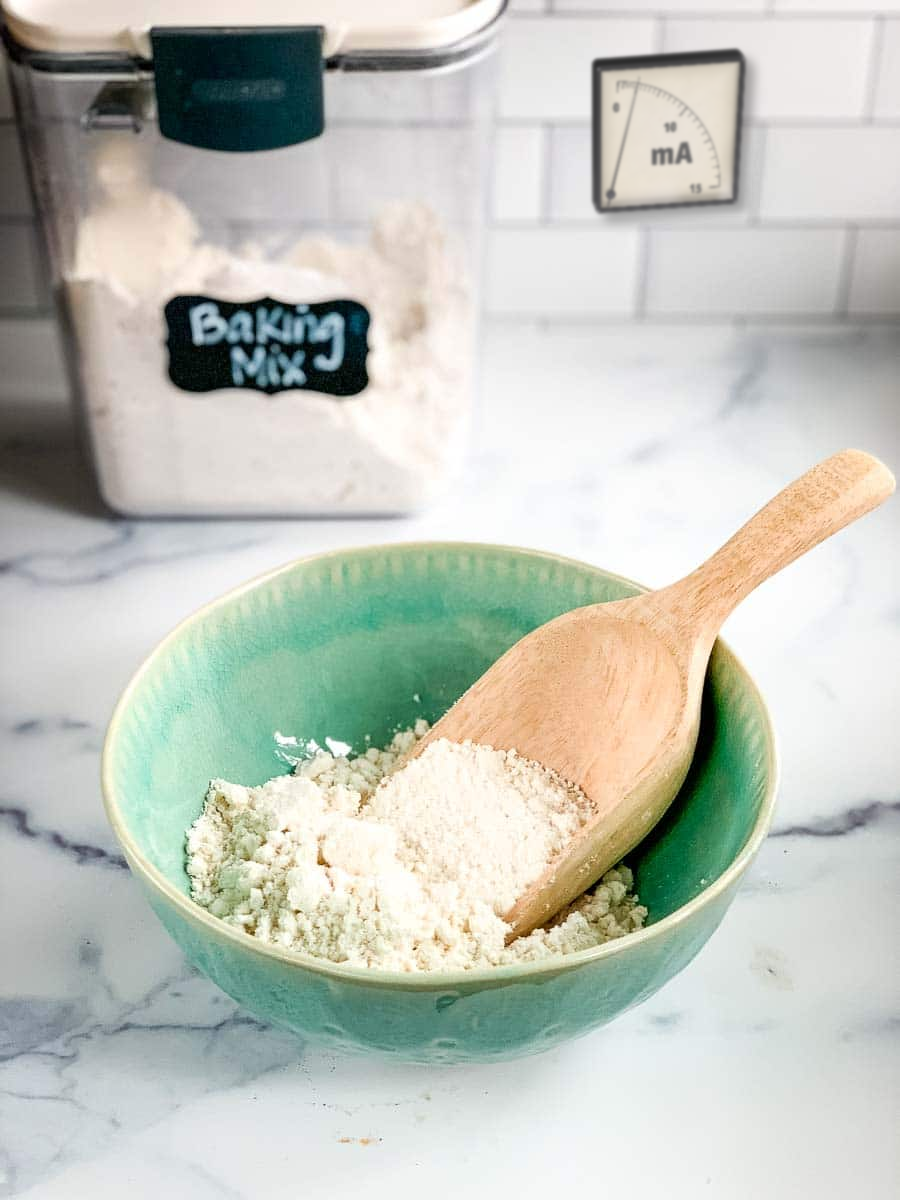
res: 5
